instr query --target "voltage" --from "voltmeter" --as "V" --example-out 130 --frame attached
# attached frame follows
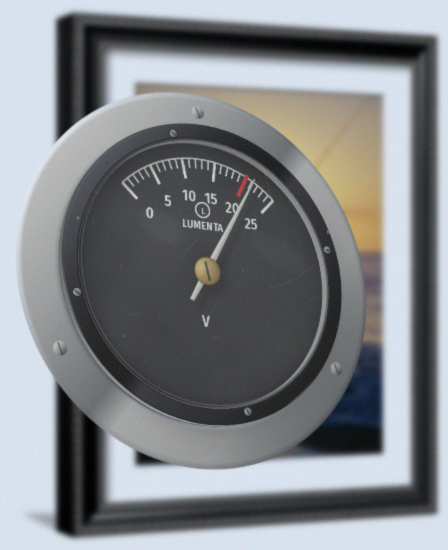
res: 21
